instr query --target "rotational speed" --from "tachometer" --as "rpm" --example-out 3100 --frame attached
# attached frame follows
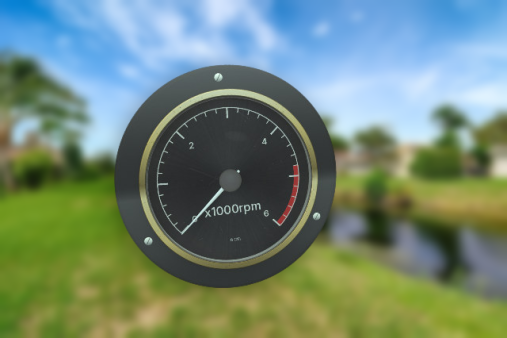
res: 0
